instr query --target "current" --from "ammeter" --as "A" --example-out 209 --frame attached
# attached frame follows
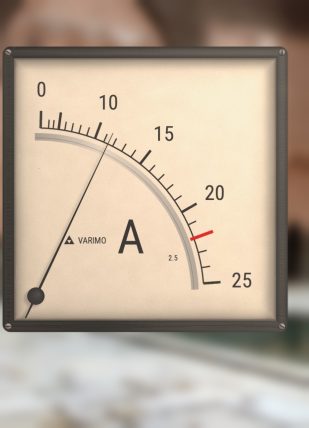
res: 11.5
